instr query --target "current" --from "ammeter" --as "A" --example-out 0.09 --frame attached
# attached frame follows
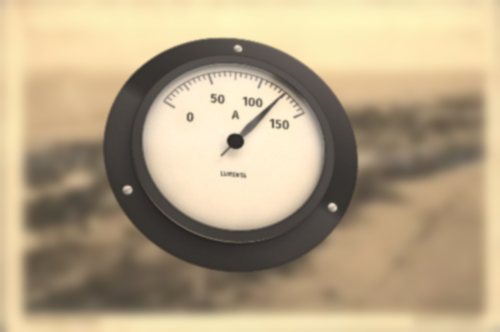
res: 125
